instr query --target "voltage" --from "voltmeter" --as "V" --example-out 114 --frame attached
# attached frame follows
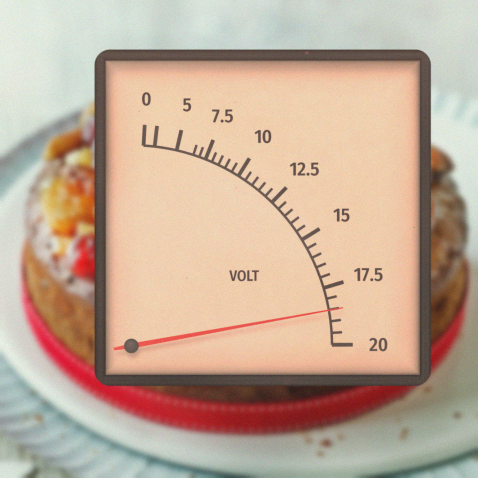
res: 18.5
